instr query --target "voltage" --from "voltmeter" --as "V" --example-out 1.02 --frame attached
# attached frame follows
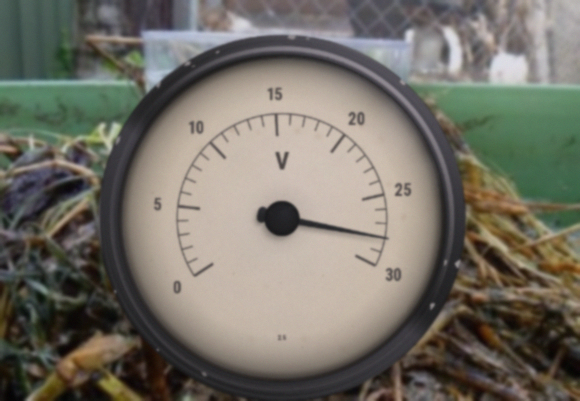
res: 28
